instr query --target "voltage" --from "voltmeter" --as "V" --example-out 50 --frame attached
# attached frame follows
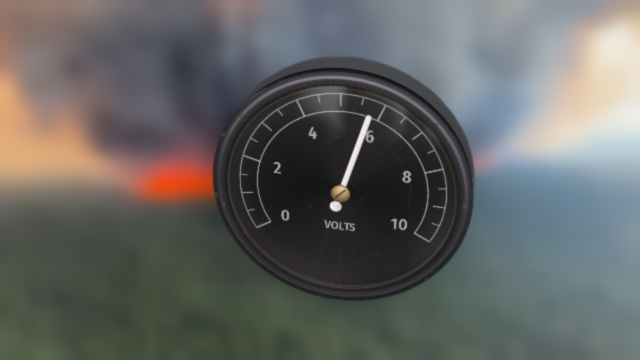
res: 5.75
